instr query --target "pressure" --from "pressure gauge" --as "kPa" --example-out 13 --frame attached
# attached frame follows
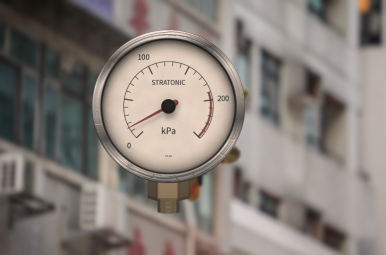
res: 15
